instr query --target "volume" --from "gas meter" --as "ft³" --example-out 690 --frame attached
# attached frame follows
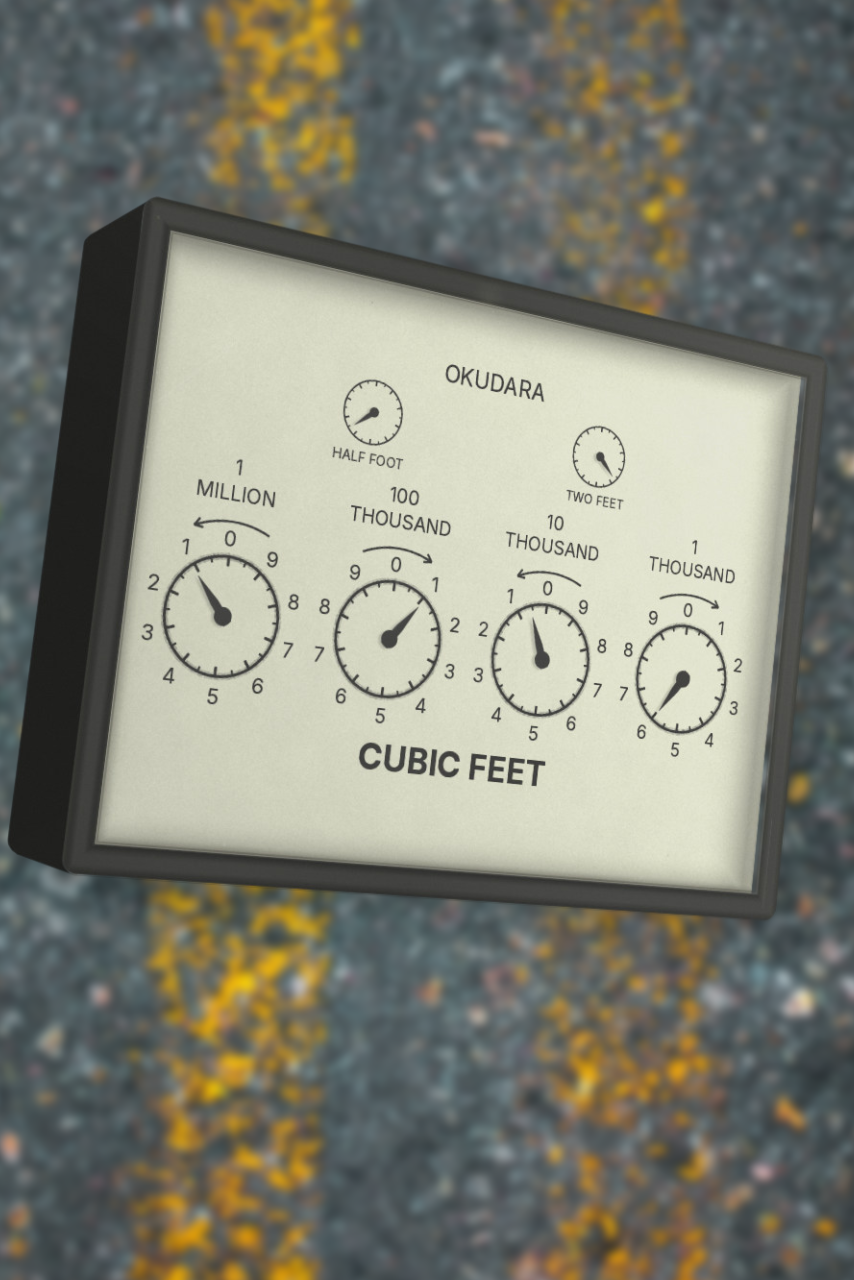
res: 110600
